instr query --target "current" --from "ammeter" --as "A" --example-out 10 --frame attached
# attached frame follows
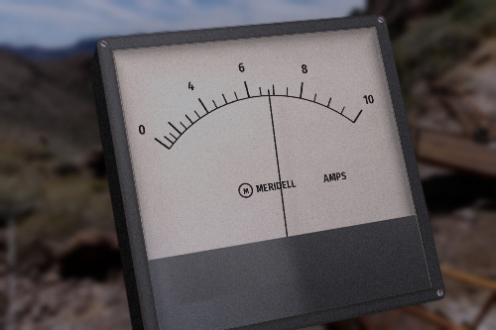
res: 6.75
